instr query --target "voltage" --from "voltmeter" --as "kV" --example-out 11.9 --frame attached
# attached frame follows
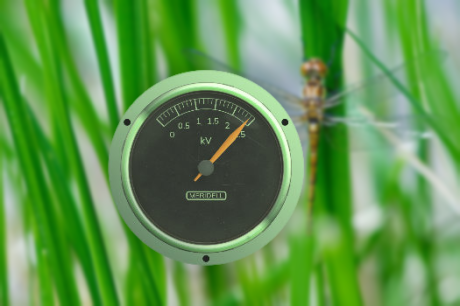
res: 2.4
